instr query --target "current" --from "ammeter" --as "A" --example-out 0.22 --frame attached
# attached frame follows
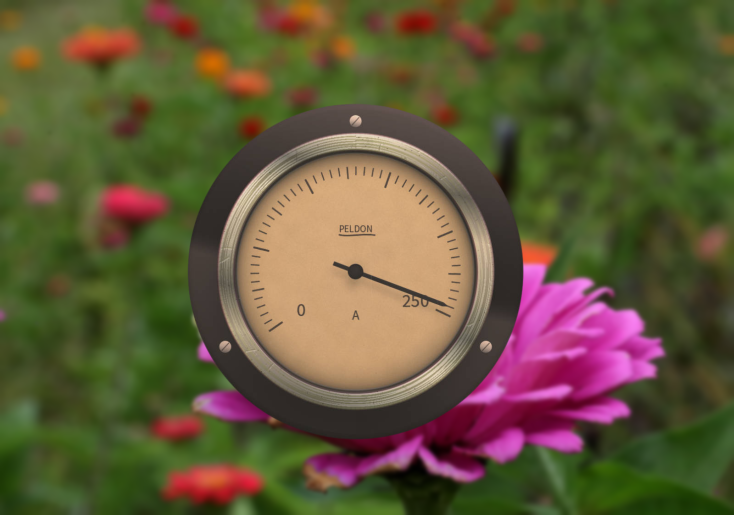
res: 245
